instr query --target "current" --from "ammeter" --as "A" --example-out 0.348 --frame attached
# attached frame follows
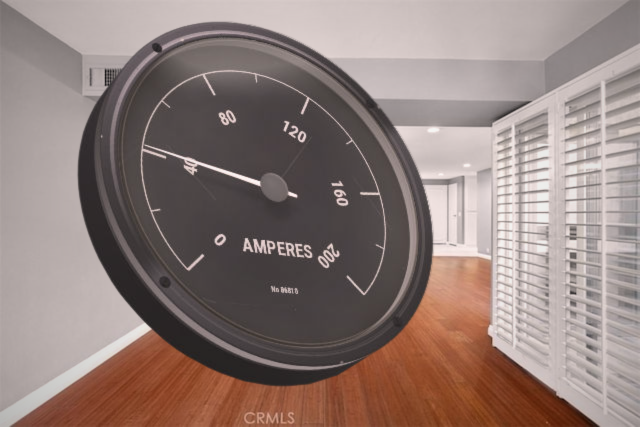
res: 40
